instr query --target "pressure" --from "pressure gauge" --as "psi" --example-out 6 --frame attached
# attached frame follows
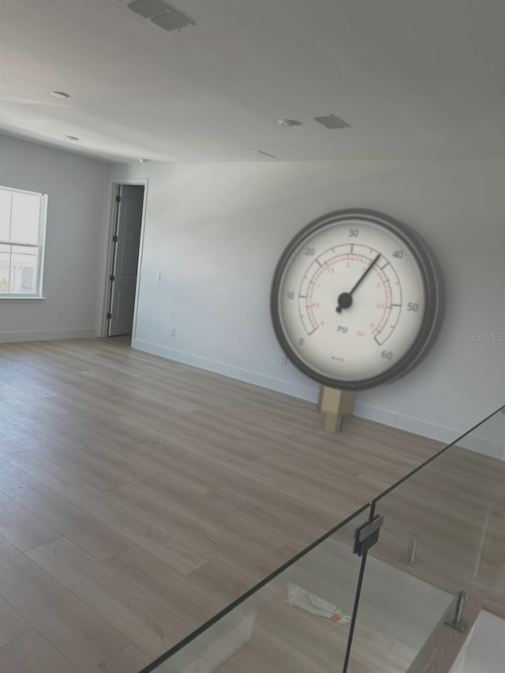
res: 37.5
